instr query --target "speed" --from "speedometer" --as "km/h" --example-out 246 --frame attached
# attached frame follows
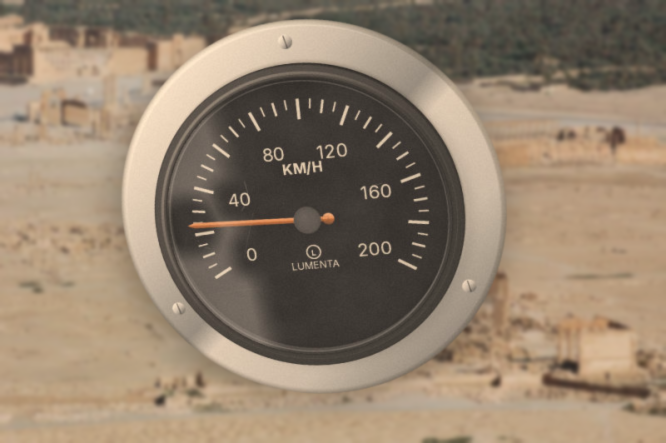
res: 25
